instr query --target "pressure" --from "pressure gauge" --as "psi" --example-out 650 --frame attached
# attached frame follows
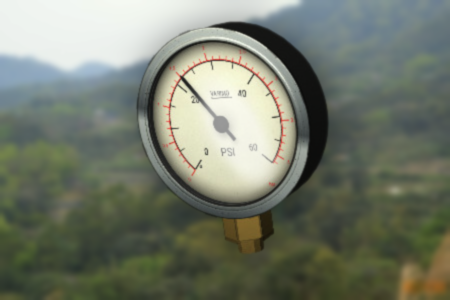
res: 22.5
